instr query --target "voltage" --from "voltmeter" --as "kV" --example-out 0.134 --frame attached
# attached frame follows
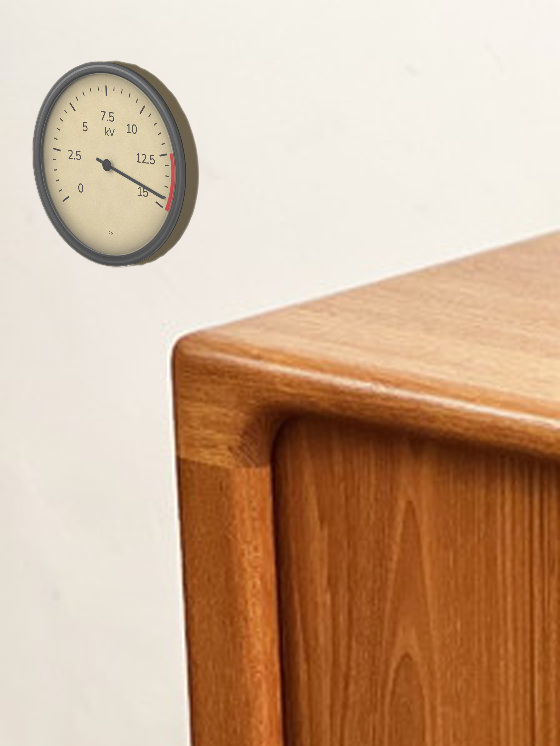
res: 14.5
